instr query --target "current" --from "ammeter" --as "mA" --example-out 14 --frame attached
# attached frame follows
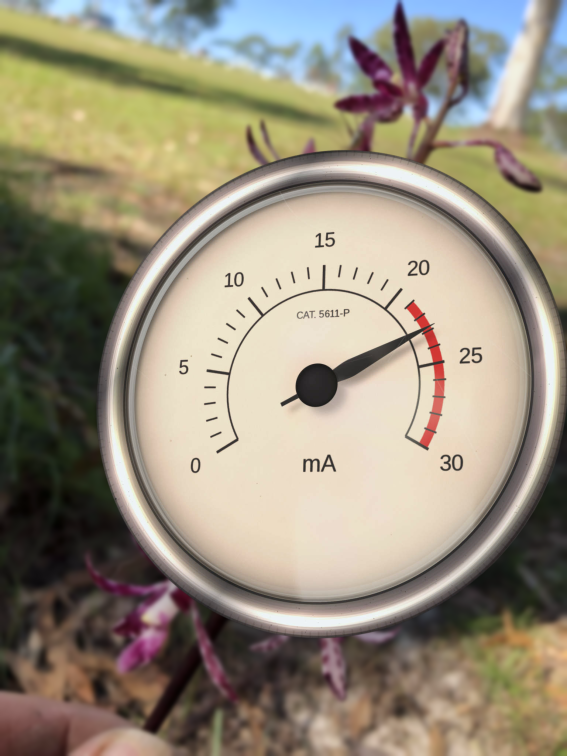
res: 23
